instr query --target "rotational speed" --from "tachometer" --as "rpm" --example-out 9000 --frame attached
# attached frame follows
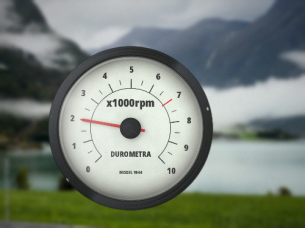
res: 2000
